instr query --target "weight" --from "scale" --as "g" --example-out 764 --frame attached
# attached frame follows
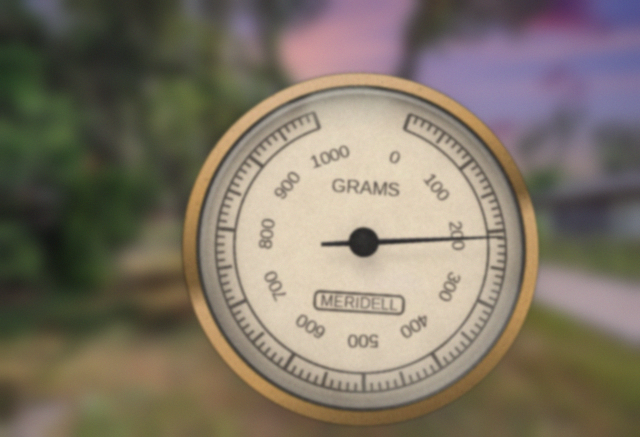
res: 210
